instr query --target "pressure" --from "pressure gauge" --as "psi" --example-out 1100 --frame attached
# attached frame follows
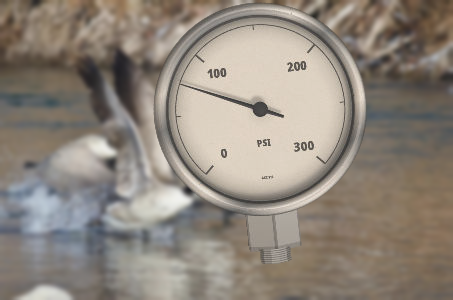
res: 75
